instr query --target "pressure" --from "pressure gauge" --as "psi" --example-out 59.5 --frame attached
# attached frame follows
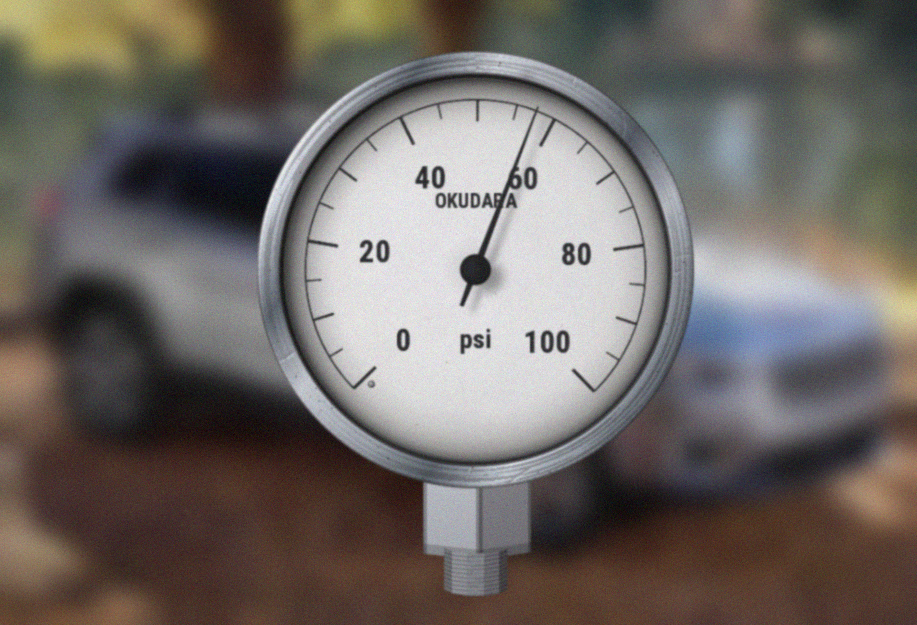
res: 57.5
